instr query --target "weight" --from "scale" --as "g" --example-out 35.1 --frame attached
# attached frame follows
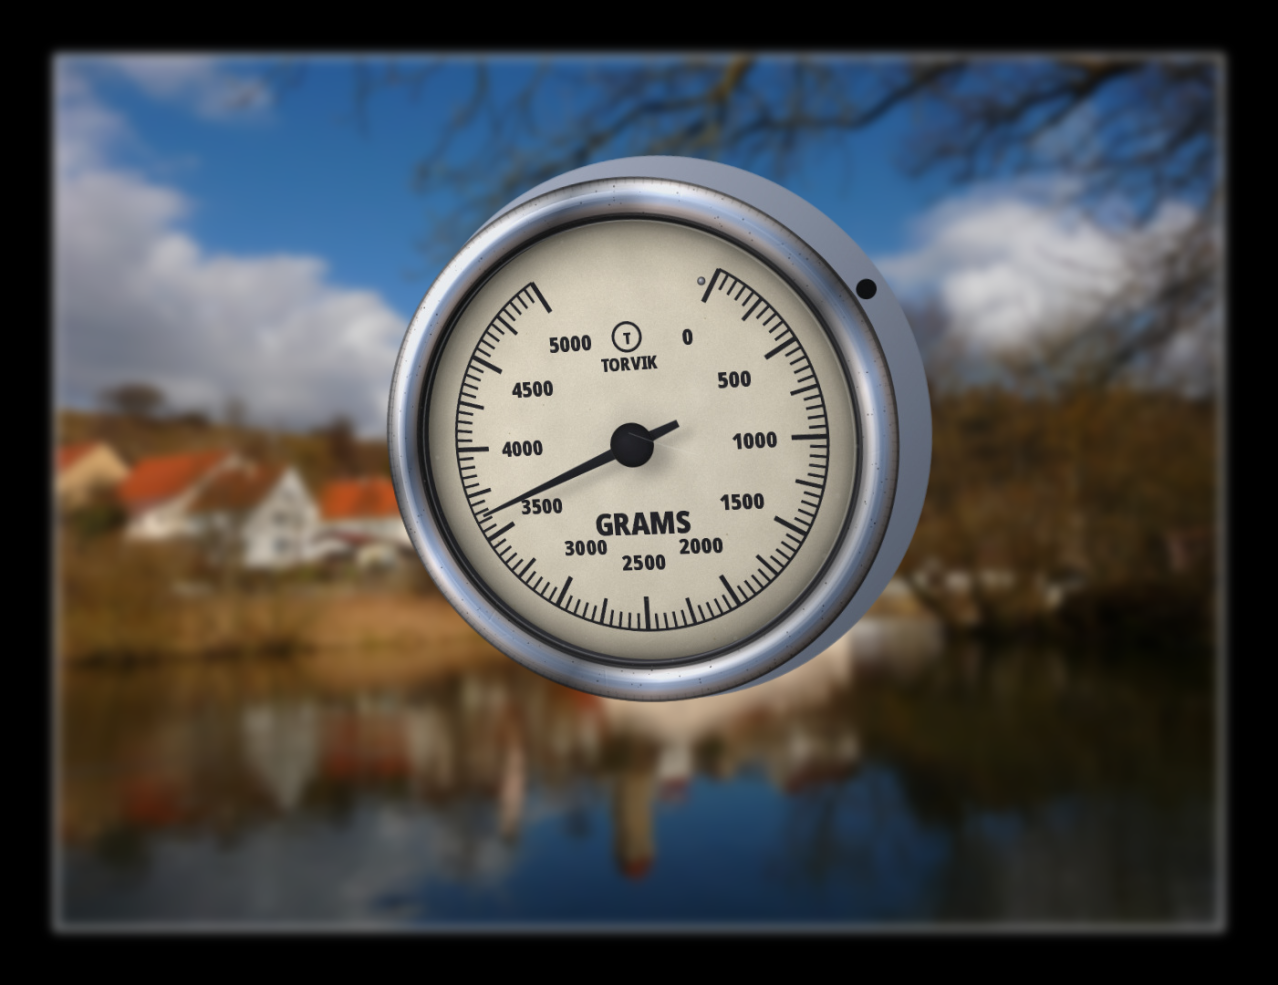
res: 3625
